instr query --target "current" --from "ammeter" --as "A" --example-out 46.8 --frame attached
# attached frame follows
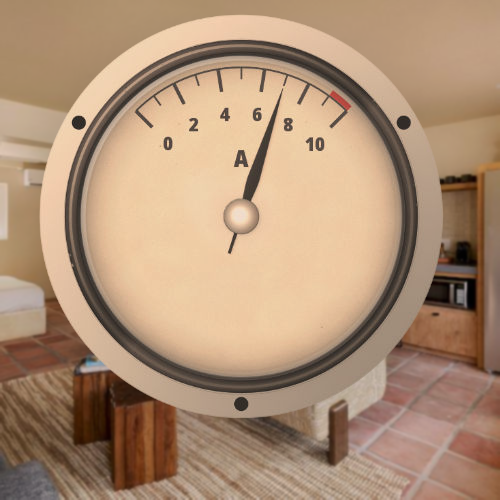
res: 7
